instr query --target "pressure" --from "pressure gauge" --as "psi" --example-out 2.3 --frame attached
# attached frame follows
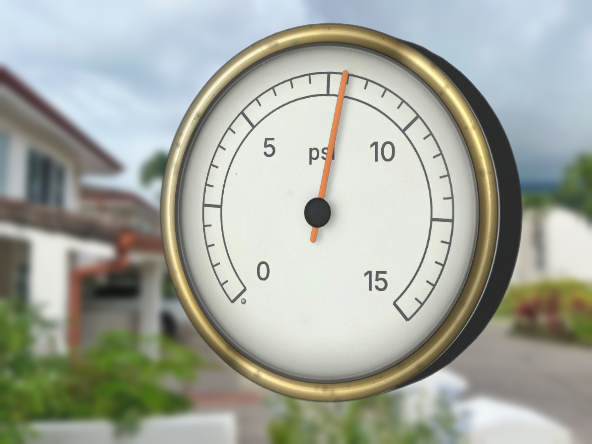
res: 8
